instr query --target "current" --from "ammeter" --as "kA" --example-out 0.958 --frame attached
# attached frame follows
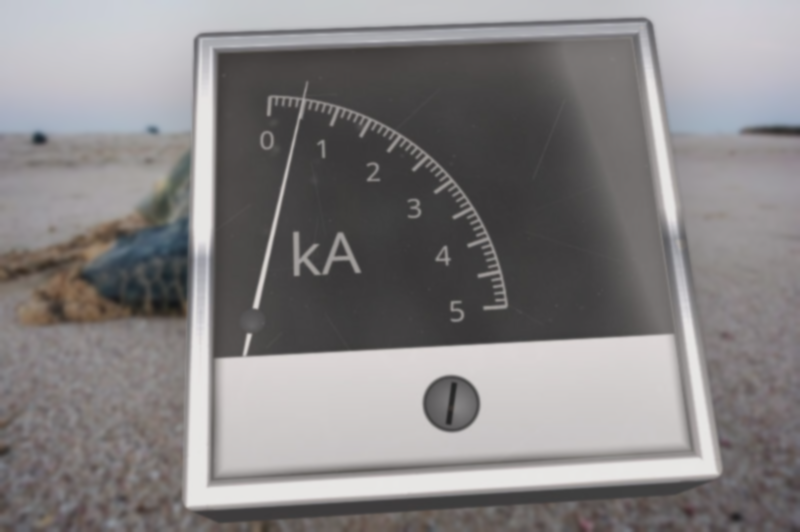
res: 0.5
